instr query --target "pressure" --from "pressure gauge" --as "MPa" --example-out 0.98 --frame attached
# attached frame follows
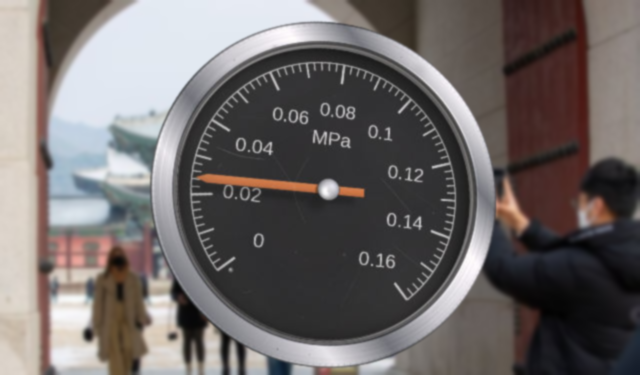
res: 0.024
